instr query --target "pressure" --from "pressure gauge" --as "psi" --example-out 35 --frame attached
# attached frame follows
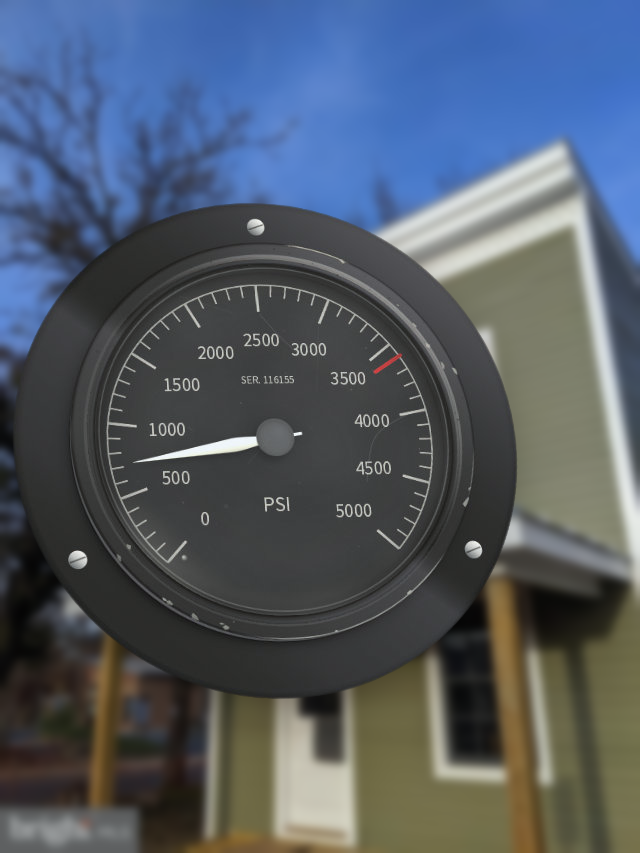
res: 700
